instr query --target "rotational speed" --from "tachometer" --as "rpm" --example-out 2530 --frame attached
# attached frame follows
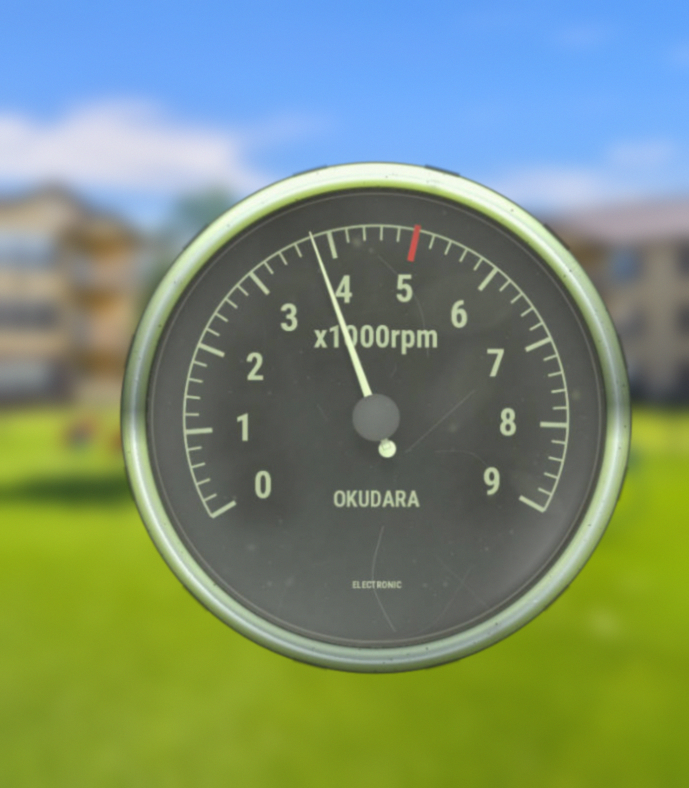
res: 3800
